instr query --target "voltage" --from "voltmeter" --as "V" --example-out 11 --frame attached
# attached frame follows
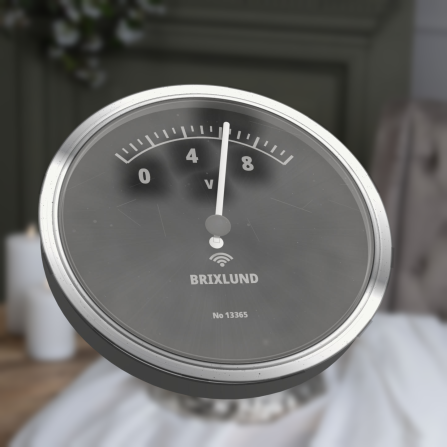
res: 6.25
